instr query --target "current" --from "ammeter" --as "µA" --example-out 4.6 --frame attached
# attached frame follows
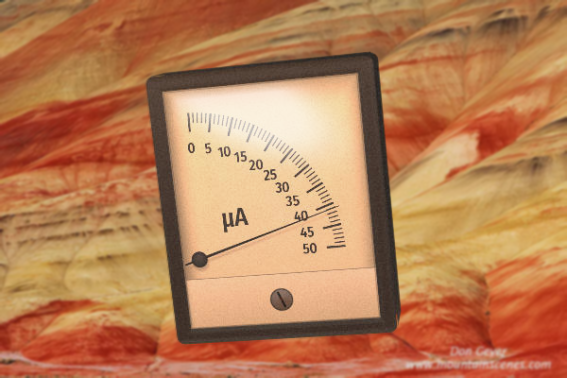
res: 41
